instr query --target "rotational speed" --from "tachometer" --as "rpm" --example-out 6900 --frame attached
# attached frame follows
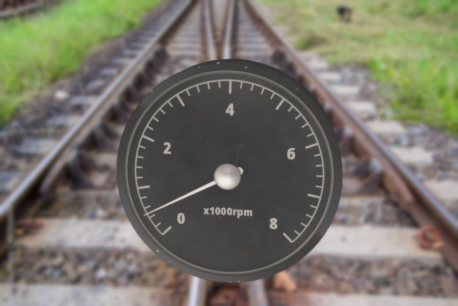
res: 500
